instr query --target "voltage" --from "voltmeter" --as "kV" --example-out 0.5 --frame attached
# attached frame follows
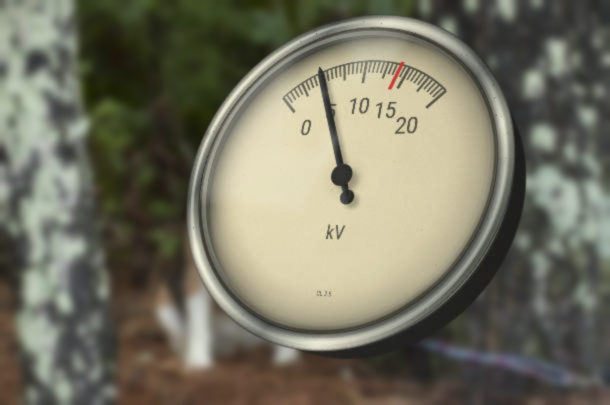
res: 5
